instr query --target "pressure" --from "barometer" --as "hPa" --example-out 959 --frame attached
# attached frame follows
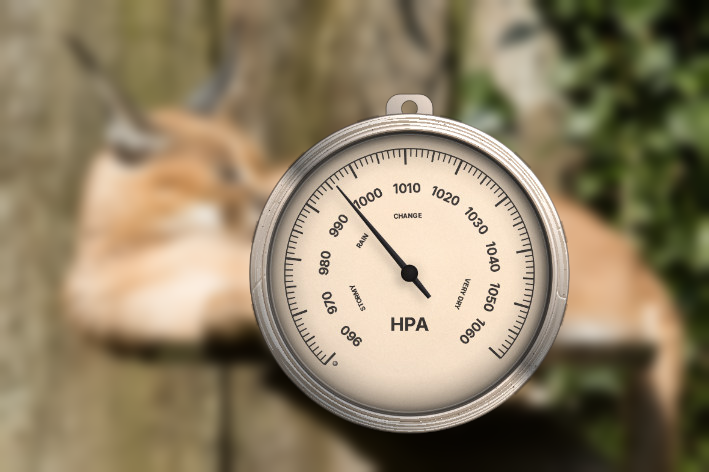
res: 996
